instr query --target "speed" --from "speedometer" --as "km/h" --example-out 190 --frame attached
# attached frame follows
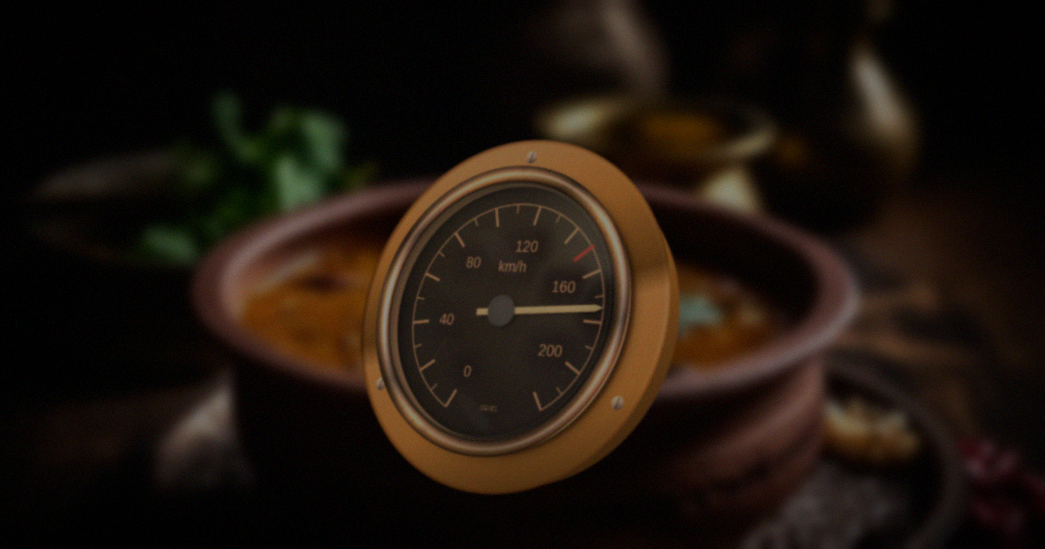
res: 175
